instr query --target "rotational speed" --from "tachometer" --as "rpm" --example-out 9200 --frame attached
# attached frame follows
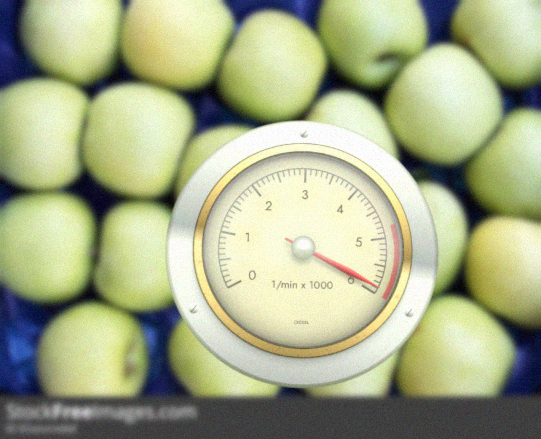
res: 5900
